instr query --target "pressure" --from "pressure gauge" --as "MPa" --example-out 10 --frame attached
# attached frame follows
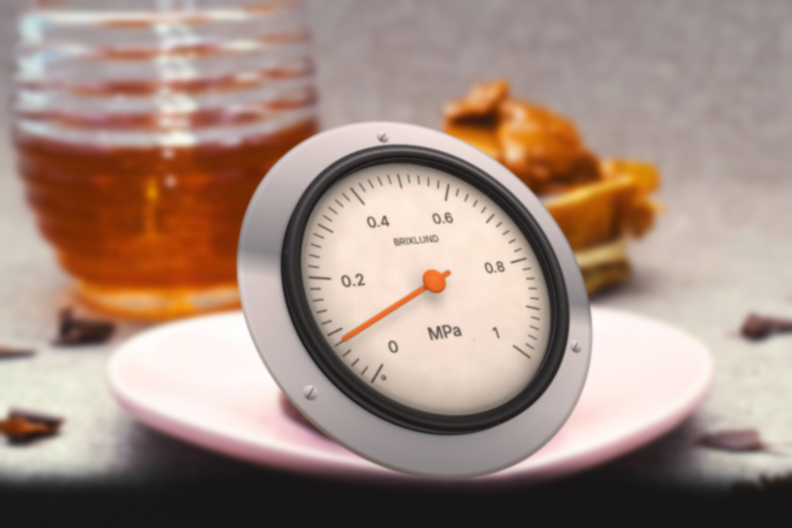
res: 0.08
